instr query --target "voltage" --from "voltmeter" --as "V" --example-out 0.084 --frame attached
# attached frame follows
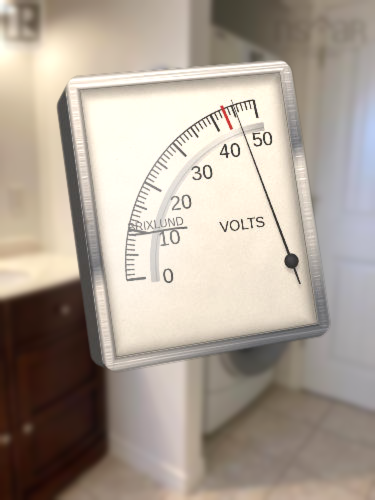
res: 45
